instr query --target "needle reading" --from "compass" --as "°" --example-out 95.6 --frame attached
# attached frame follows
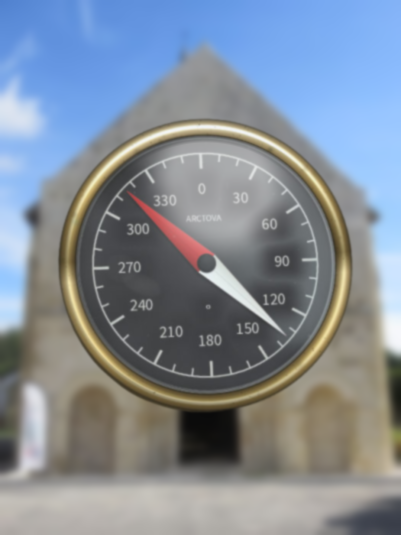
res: 315
